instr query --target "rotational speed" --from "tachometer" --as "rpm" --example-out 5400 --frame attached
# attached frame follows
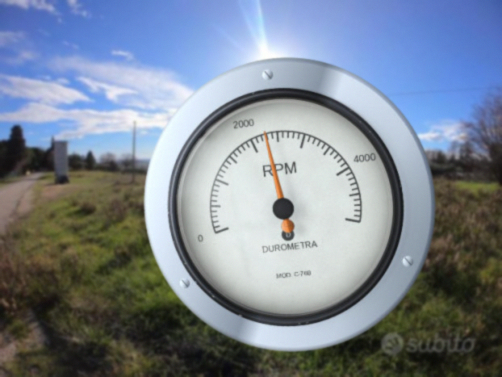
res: 2300
